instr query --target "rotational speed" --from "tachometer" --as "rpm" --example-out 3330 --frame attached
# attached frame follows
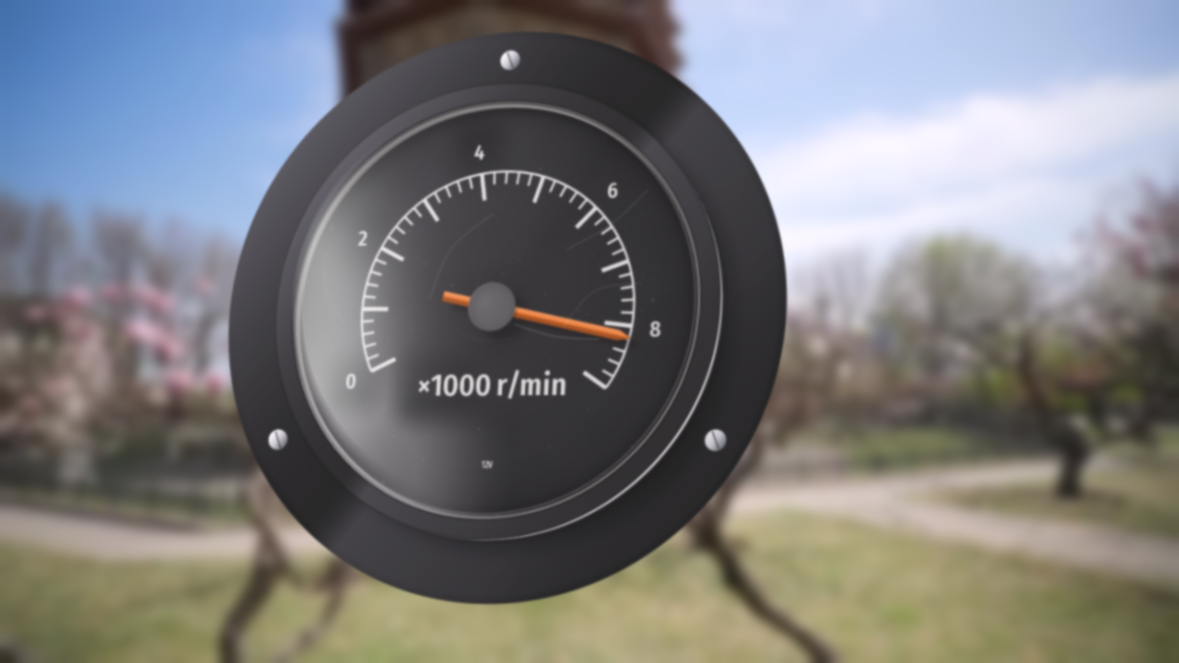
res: 8200
